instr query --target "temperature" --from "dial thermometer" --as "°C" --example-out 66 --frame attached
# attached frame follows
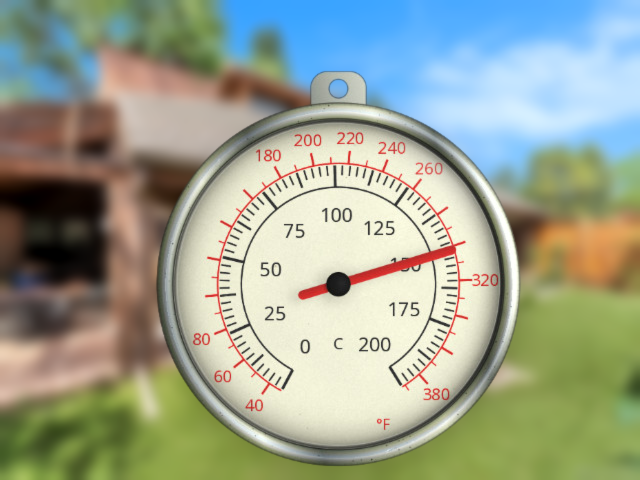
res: 150
